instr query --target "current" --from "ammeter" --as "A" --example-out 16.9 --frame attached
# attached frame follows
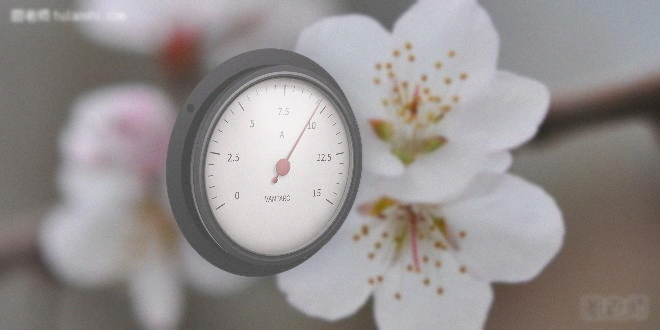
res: 9.5
